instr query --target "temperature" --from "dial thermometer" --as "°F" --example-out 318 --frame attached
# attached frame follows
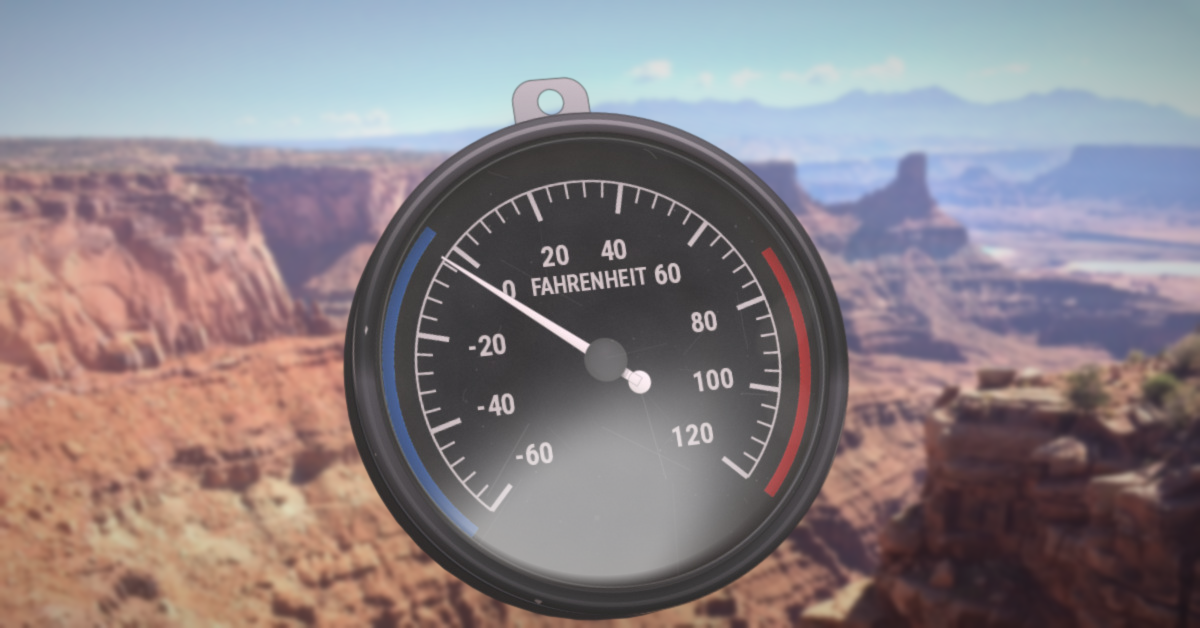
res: -4
